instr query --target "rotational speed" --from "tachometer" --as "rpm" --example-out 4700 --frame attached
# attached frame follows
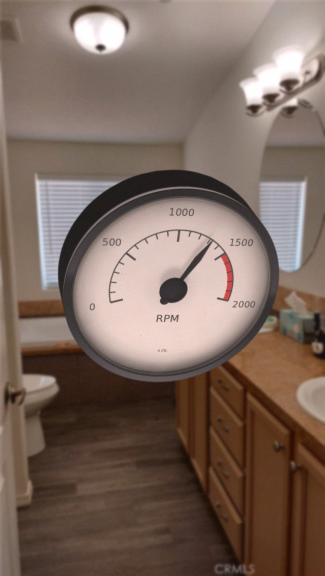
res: 1300
